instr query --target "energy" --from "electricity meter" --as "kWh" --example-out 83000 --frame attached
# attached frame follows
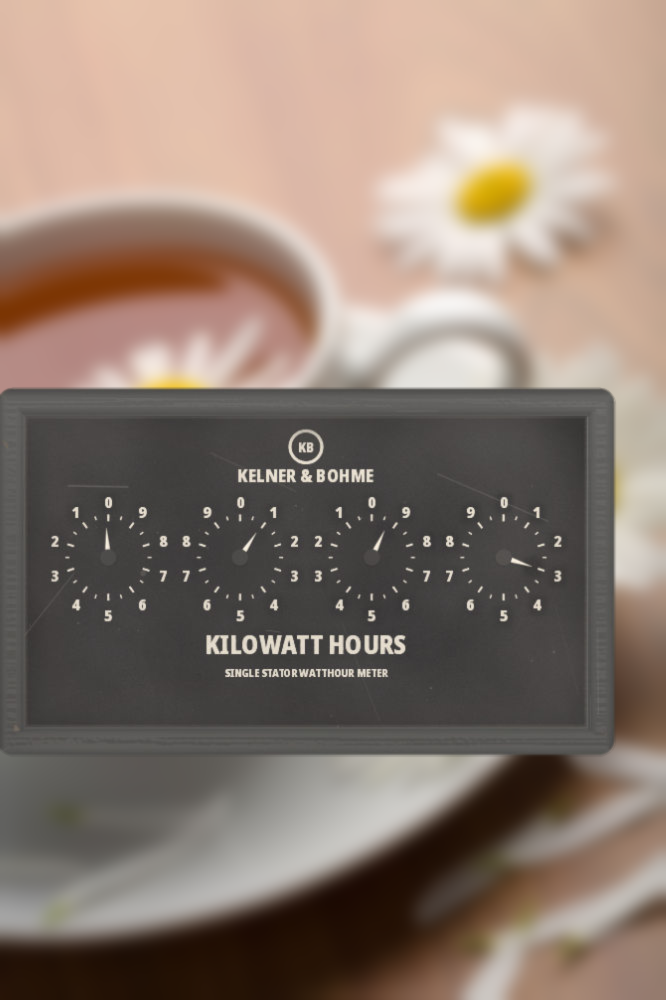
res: 93
